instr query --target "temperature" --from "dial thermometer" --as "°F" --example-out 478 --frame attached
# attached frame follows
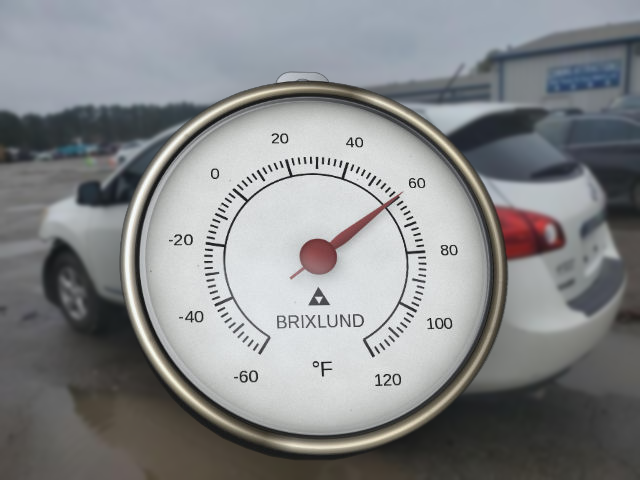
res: 60
